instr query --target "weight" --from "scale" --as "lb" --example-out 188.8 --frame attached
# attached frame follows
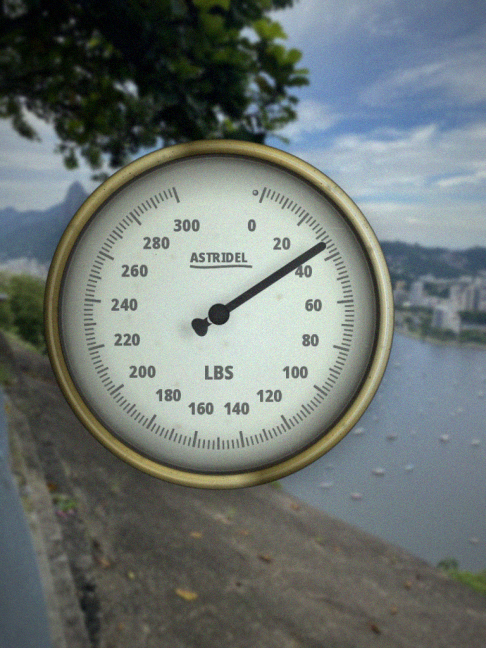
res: 34
